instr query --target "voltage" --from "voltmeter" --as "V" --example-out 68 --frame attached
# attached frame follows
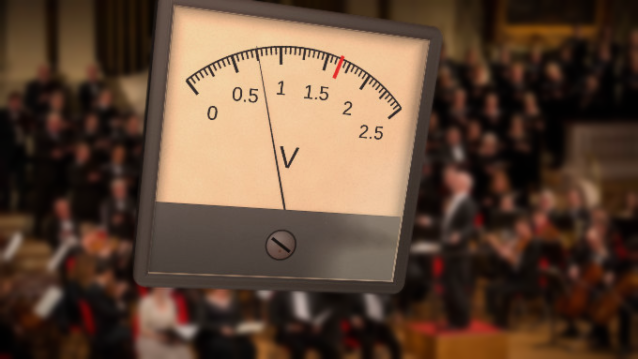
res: 0.75
